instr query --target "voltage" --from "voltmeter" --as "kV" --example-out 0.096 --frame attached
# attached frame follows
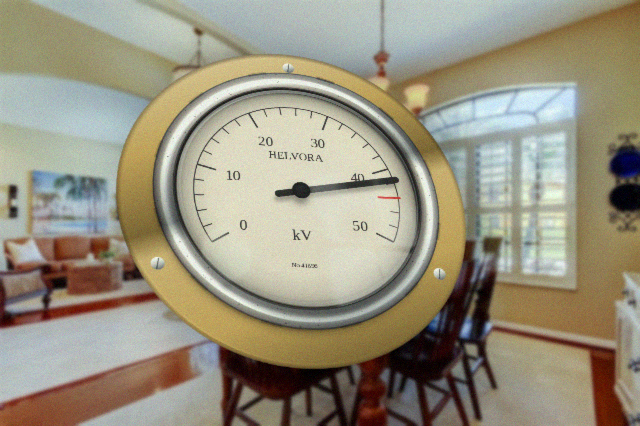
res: 42
